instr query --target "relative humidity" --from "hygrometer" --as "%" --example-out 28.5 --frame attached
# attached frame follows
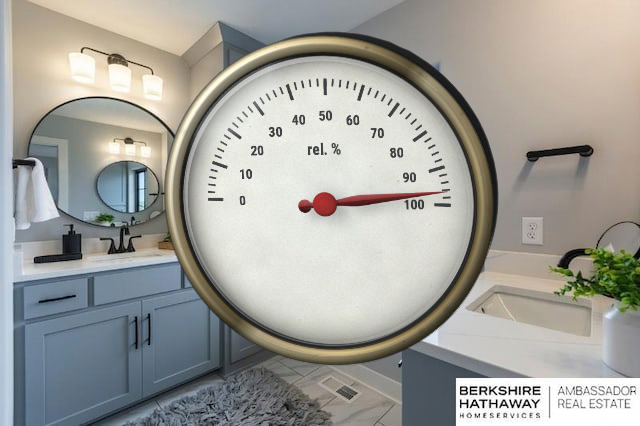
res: 96
